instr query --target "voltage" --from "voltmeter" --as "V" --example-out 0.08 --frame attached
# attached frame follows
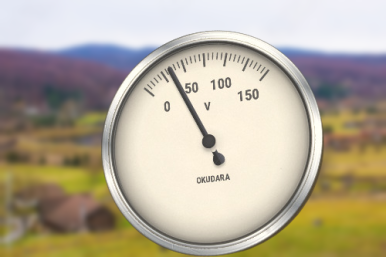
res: 35
